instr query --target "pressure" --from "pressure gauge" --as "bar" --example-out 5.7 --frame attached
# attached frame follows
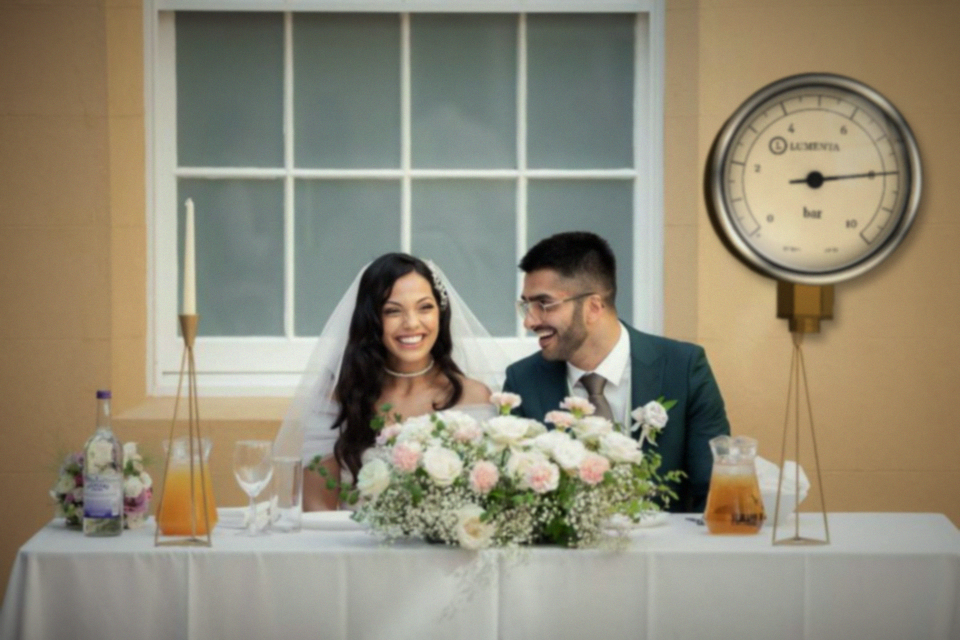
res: 8
